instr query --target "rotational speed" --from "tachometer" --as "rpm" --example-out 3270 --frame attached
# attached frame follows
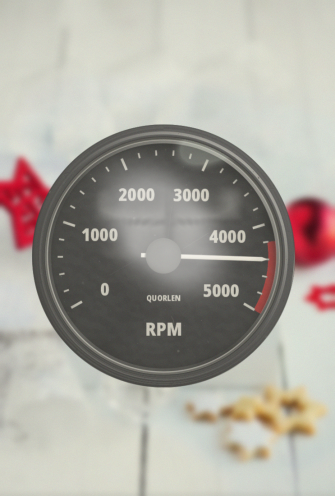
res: 4400
